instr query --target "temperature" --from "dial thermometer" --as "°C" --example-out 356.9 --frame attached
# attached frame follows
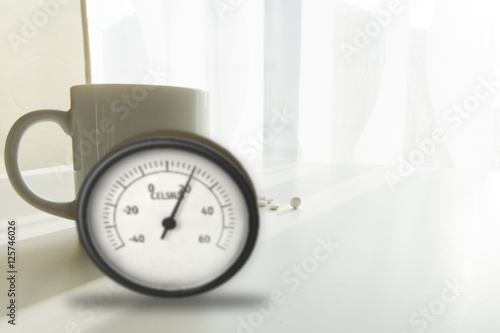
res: 20
